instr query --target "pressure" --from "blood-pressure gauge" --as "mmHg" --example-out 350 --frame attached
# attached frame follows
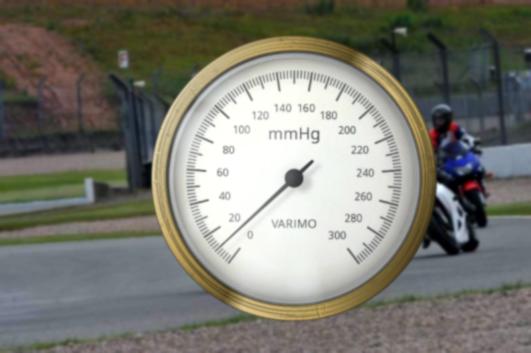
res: 10
